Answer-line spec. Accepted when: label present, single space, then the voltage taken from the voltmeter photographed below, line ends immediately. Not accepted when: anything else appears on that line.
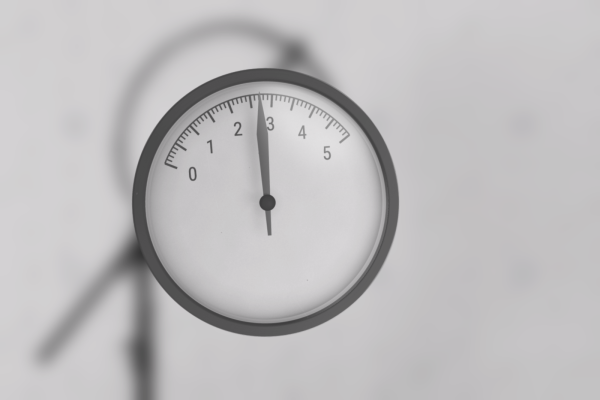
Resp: 2.7 V
